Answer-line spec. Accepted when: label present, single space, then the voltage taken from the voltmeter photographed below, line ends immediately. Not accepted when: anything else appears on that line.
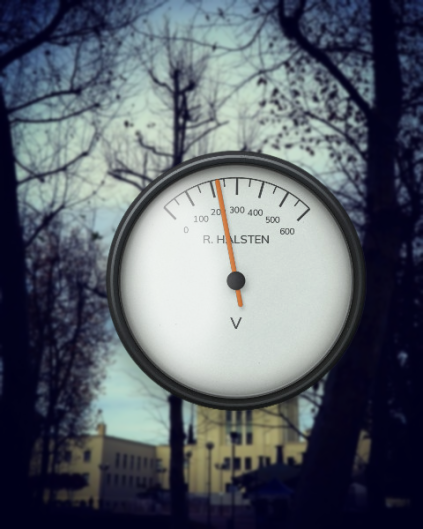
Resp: 225 V
